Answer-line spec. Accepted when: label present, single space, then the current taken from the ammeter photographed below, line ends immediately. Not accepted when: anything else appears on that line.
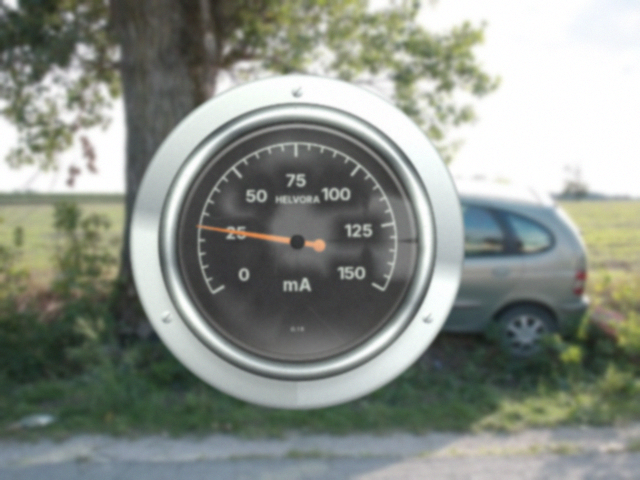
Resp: 25 mA
